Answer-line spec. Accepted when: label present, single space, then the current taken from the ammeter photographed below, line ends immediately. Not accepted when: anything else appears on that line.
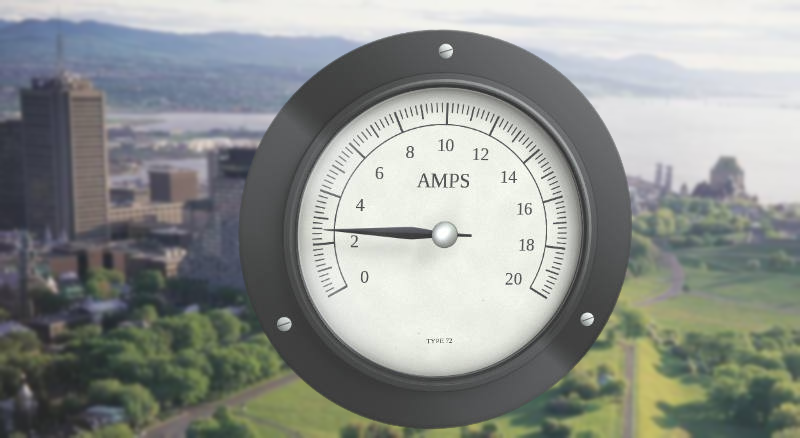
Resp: 2.6 A
